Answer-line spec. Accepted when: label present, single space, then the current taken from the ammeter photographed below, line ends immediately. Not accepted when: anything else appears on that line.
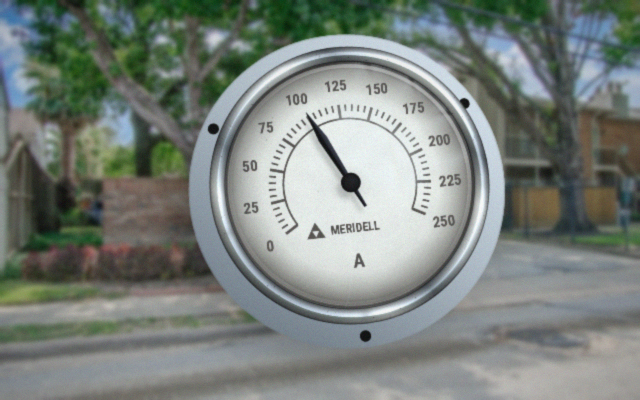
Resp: 100 A
